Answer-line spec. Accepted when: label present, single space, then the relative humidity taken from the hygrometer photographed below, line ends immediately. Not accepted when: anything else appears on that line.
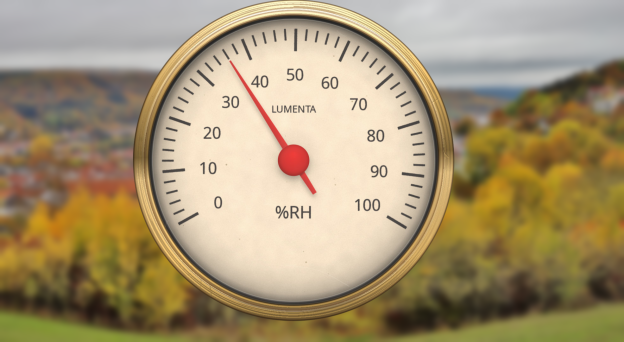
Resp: 36 %
